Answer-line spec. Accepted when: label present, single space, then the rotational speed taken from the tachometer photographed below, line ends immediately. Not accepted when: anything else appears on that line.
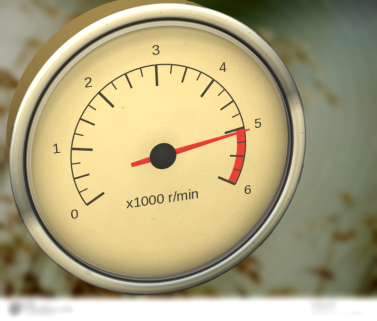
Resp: 5000 rpm
